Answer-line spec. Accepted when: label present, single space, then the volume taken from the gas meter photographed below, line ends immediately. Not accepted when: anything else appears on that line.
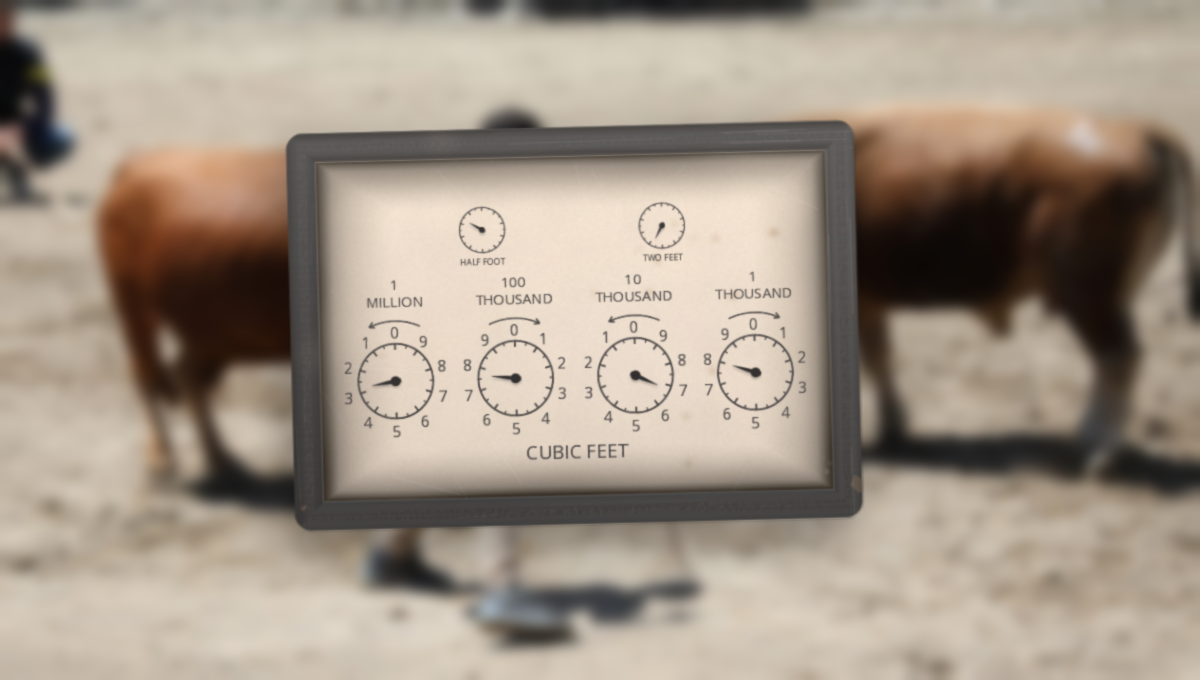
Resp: 276800 ft³
